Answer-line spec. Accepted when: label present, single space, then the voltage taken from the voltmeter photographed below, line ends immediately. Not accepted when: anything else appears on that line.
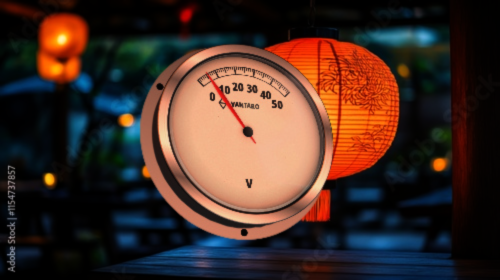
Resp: 5 V
